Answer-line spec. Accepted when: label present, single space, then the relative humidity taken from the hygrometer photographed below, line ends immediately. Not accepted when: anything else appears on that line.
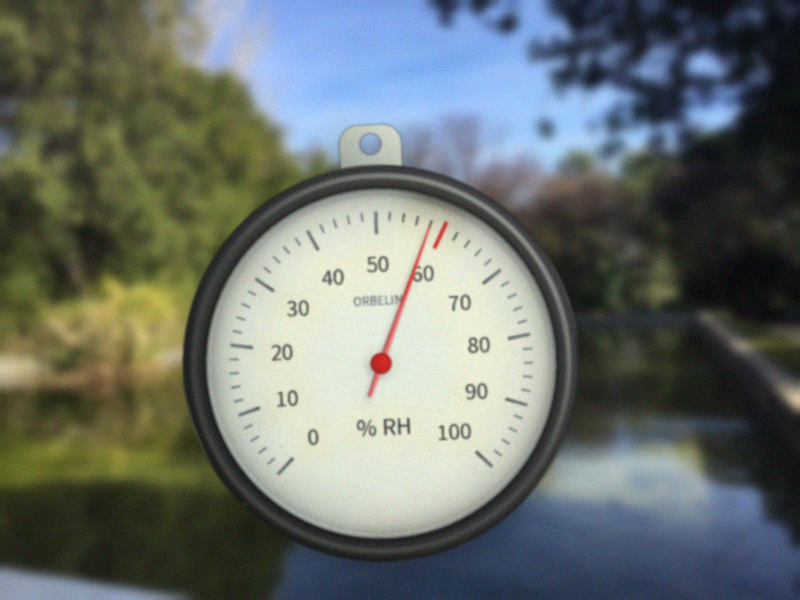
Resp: 58 %
